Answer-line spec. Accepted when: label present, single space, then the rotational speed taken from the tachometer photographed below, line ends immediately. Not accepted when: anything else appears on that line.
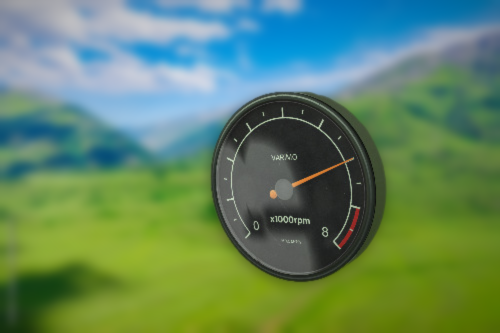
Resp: 6000 rpm
